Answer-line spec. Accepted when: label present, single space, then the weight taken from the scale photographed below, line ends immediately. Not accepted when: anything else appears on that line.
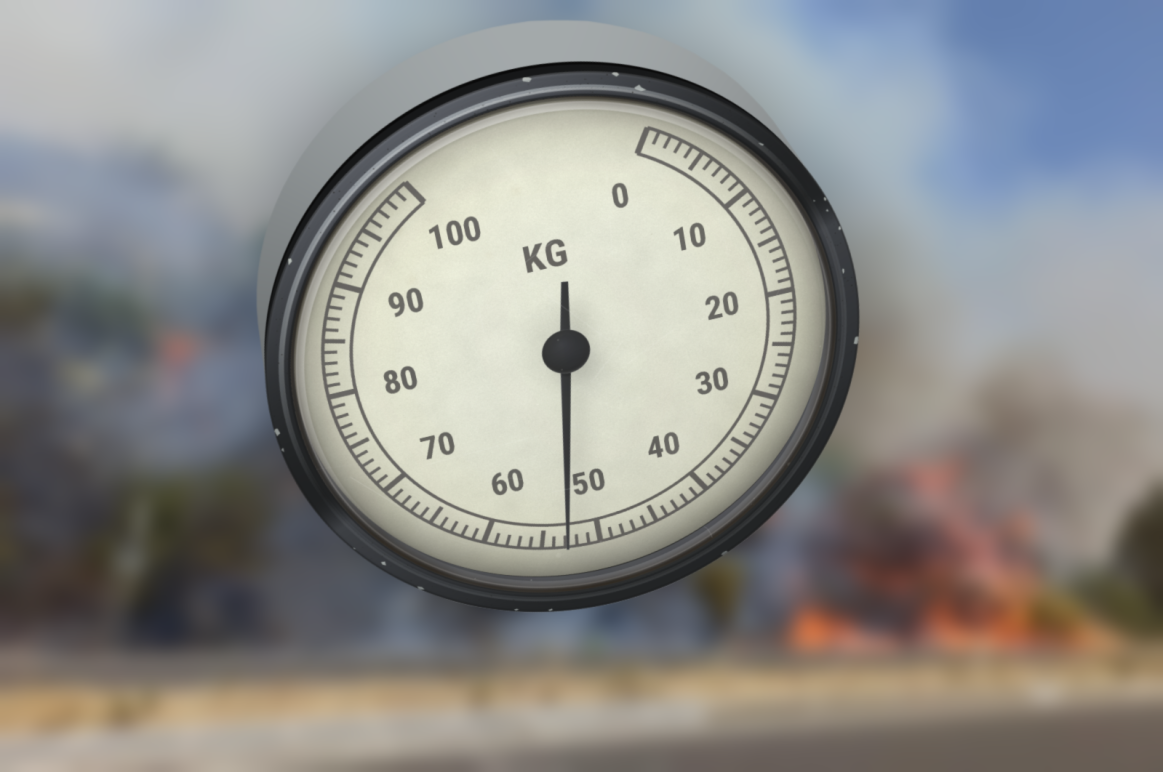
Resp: 53 kg
